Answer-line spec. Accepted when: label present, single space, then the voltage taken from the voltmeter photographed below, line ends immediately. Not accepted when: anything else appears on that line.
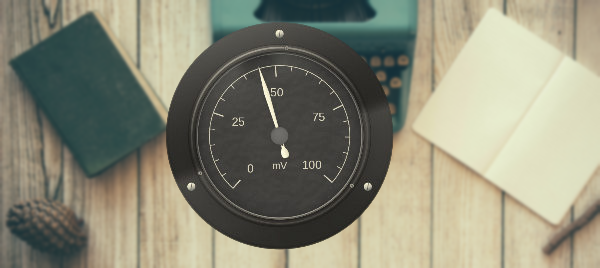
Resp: 45 mV
